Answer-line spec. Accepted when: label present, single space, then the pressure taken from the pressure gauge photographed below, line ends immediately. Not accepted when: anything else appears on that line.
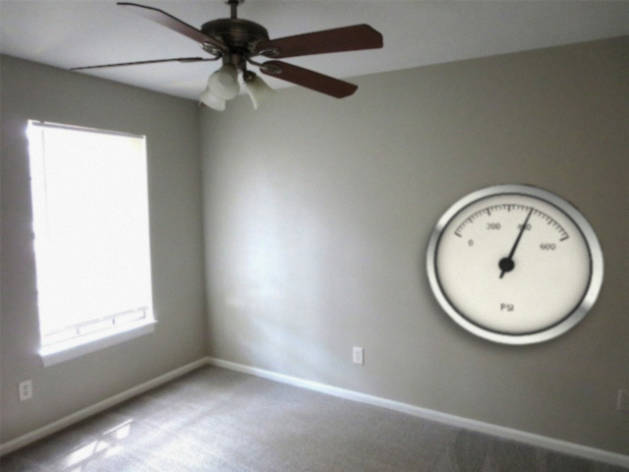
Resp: 400 psi
